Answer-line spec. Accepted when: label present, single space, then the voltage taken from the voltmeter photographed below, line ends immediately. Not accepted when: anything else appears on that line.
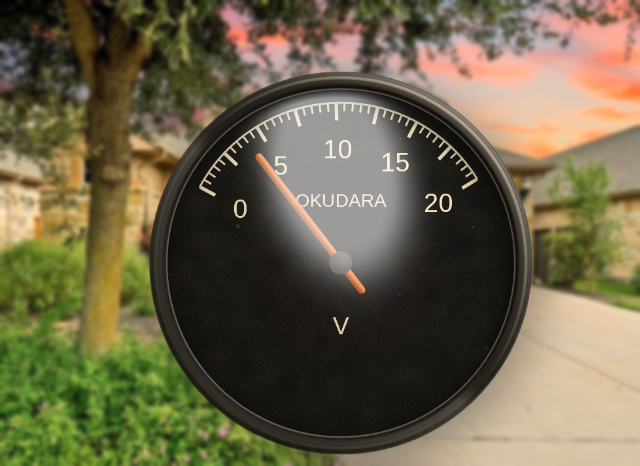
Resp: 4 V
